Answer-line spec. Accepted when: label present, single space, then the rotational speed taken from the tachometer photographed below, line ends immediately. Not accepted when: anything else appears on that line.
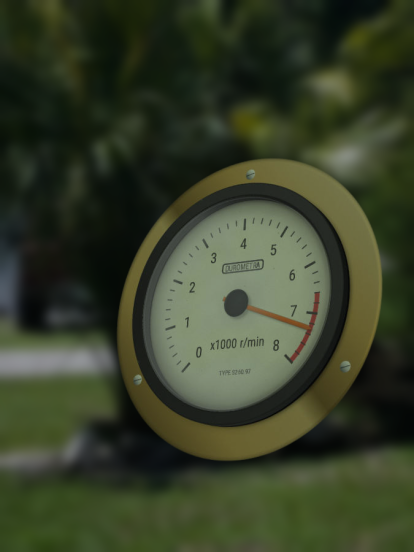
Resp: 7300 rpm
